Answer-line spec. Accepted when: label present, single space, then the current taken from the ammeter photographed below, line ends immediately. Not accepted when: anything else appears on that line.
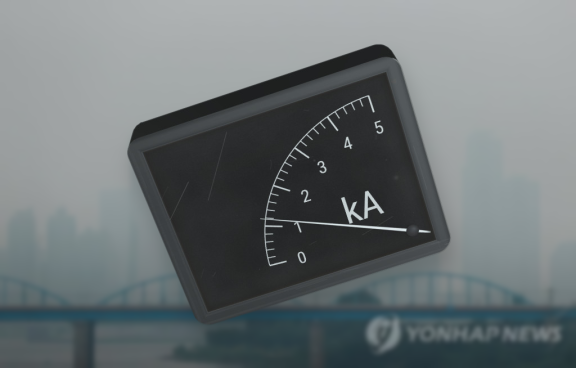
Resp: 1.2 kA
